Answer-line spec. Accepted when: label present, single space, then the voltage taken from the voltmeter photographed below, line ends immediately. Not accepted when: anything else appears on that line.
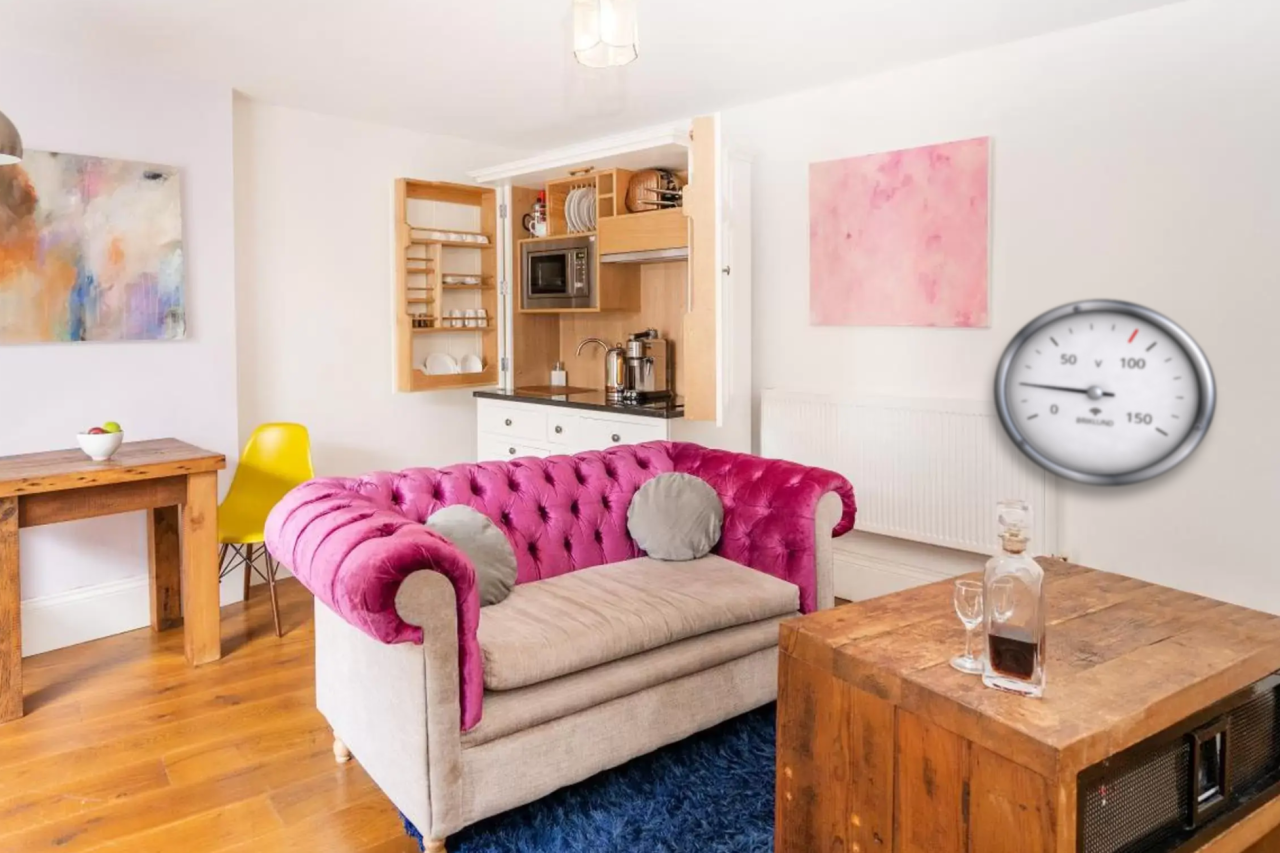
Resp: 20 V
